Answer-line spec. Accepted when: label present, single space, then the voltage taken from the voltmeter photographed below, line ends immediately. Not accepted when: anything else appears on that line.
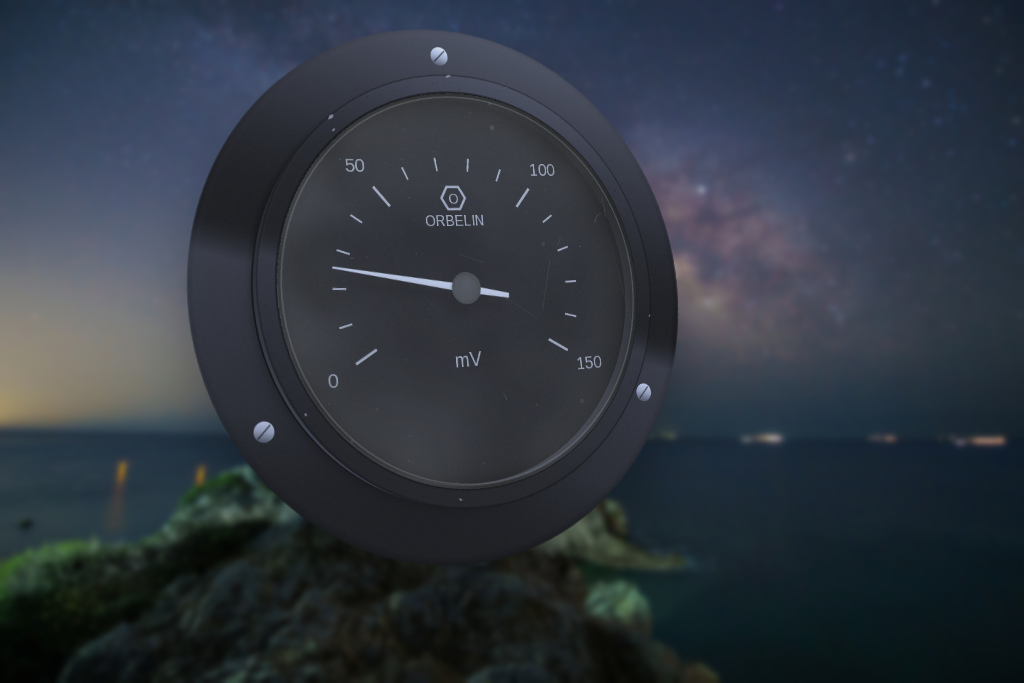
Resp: 25 mV
